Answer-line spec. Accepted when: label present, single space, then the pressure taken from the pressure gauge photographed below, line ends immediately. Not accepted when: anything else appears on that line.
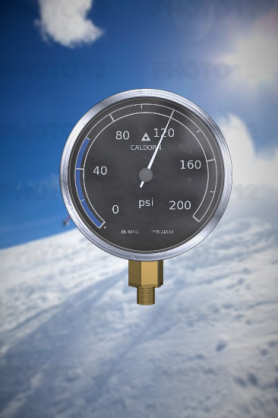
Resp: 120 psi
